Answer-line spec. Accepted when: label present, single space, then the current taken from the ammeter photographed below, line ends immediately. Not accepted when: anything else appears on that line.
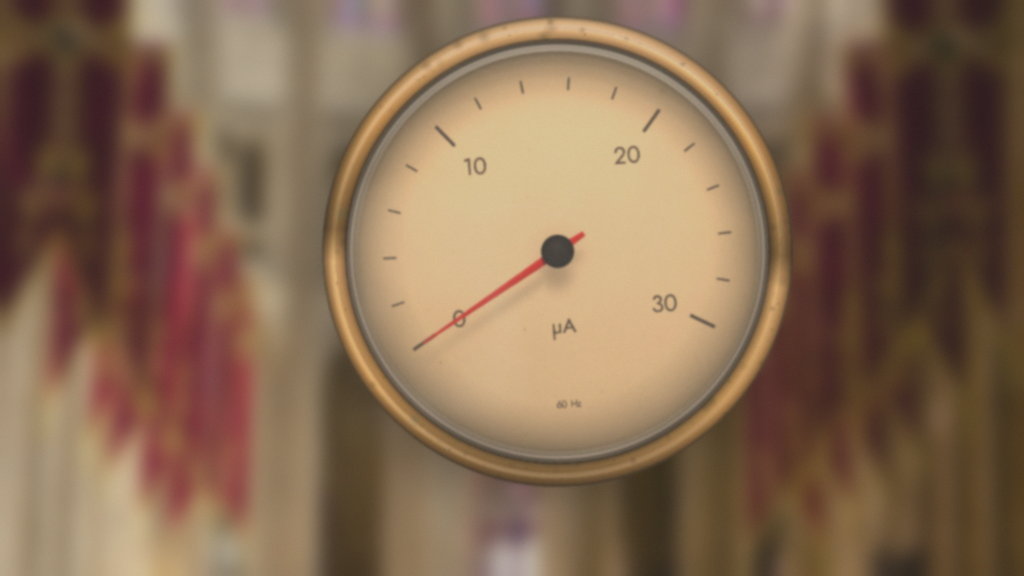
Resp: 0 µA
